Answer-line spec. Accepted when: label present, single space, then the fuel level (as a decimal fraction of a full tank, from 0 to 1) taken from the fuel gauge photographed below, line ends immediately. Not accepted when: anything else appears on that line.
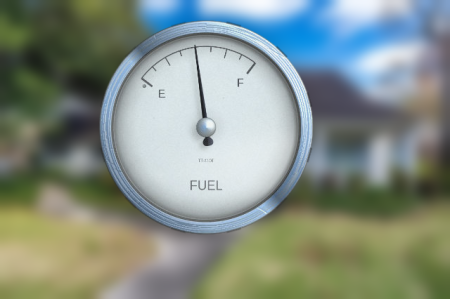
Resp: 0.5
